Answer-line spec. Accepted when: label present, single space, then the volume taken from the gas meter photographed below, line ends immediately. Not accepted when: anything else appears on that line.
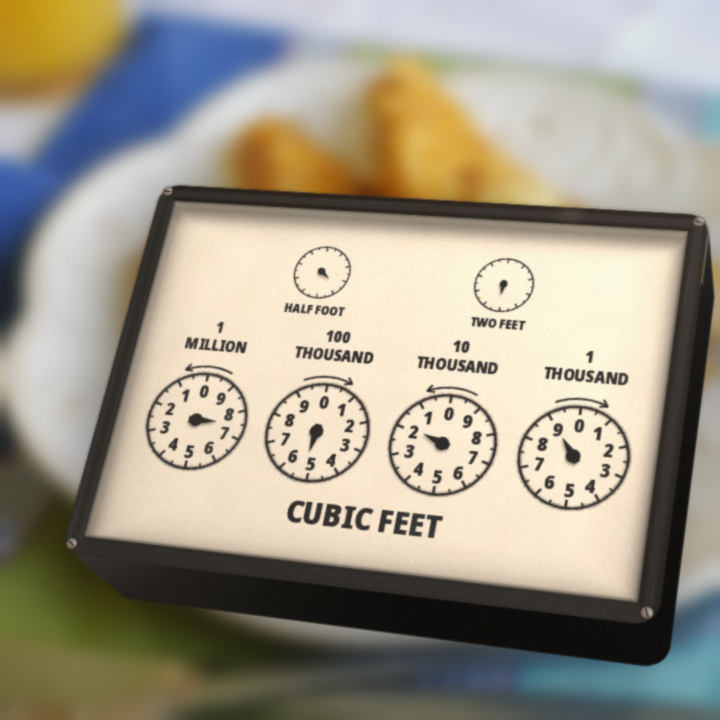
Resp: 751900 ft³
